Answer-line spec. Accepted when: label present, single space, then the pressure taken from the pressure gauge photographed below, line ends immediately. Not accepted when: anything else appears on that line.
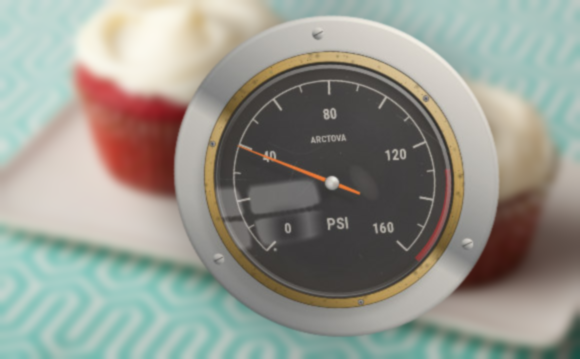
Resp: 40 psi
